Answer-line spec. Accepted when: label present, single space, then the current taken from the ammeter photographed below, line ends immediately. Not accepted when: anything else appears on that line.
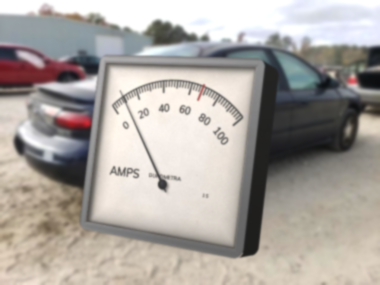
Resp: 10 A
